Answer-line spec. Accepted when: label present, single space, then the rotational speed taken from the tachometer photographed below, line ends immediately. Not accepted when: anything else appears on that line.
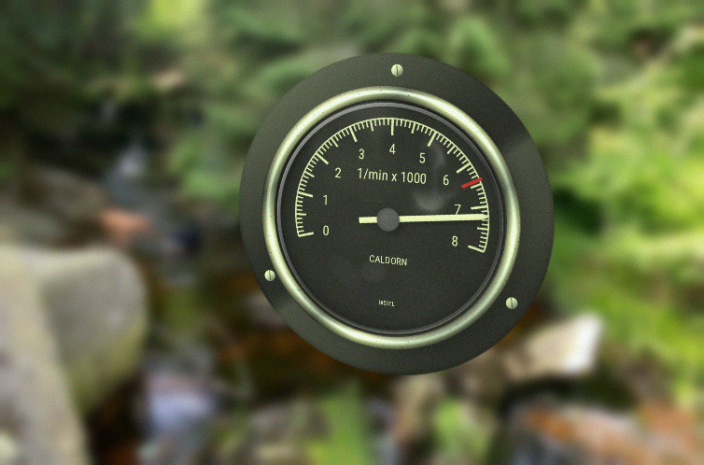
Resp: 7200 rpm
